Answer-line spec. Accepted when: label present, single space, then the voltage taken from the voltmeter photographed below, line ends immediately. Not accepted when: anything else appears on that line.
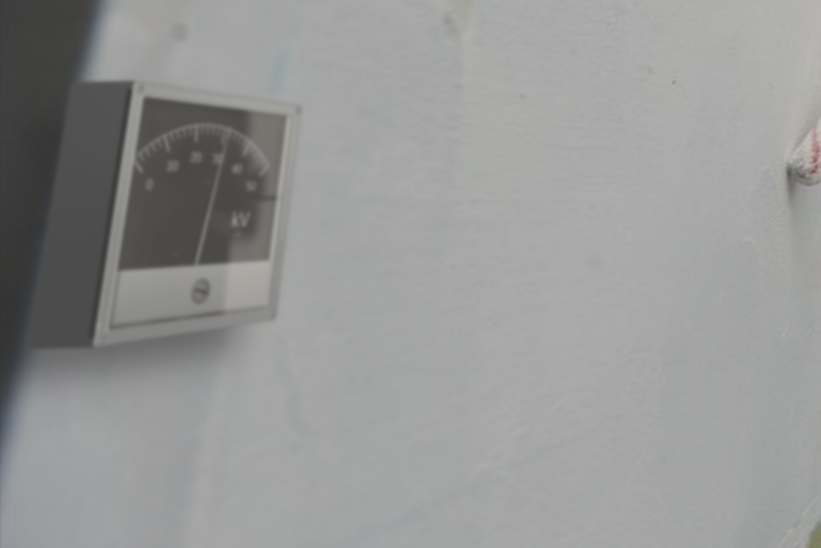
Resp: 30 kV
